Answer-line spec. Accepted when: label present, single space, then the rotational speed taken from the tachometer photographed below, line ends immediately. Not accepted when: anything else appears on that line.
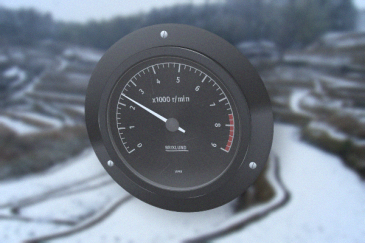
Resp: 2400 rpm
